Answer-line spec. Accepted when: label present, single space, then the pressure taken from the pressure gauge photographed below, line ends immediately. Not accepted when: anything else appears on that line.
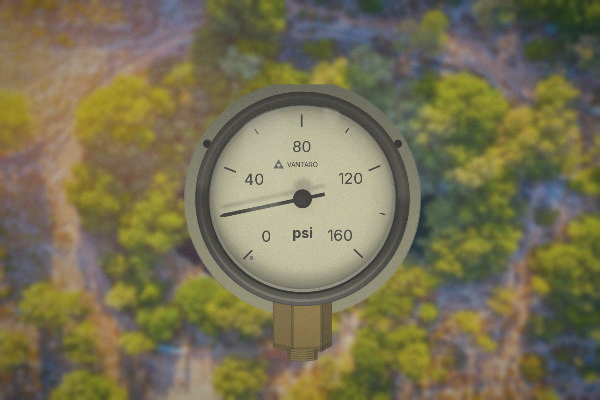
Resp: 20 psi
